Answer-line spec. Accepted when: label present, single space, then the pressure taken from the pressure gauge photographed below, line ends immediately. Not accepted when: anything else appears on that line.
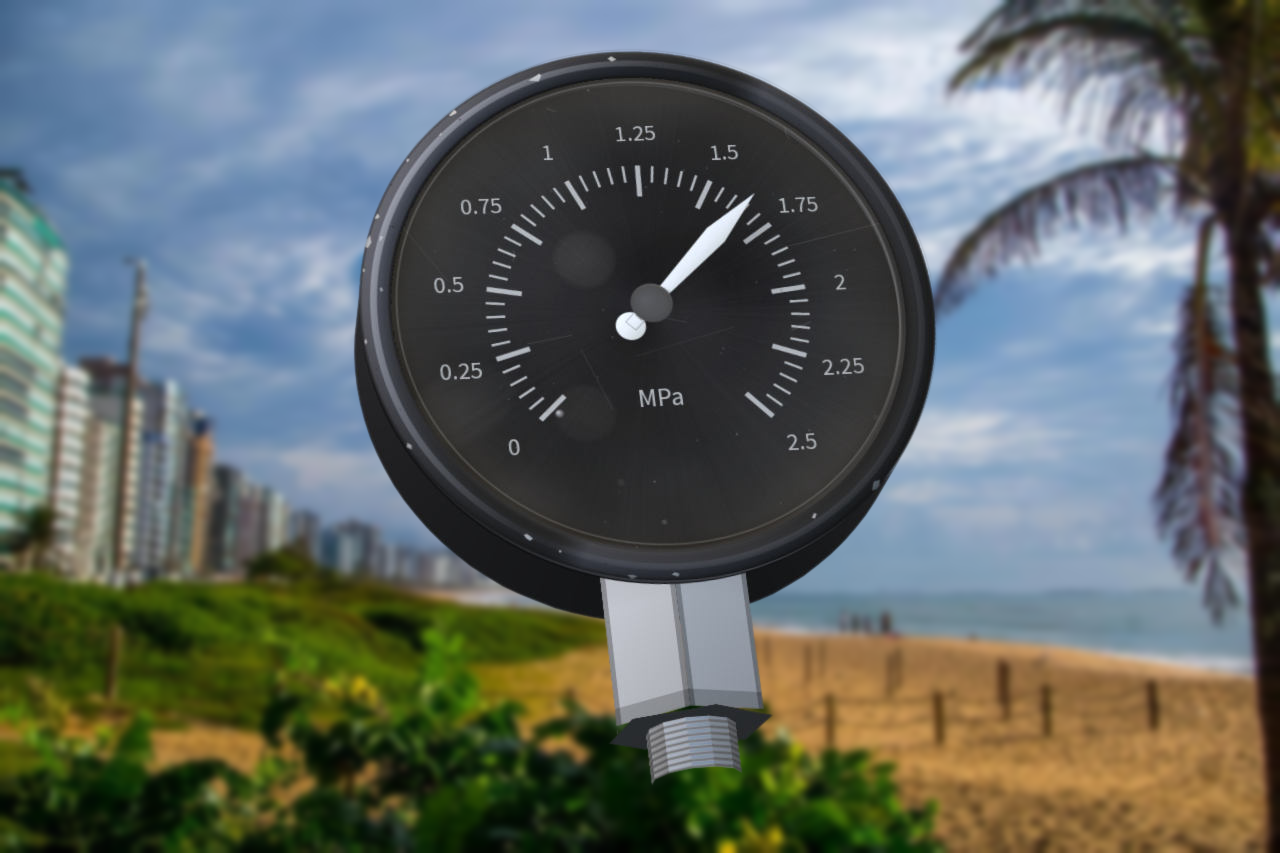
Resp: 1.65 MPa
